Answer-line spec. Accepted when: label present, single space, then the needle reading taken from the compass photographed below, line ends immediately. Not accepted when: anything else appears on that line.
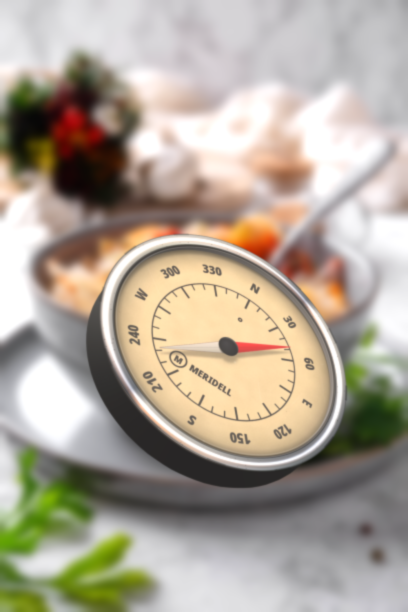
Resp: 50 °
